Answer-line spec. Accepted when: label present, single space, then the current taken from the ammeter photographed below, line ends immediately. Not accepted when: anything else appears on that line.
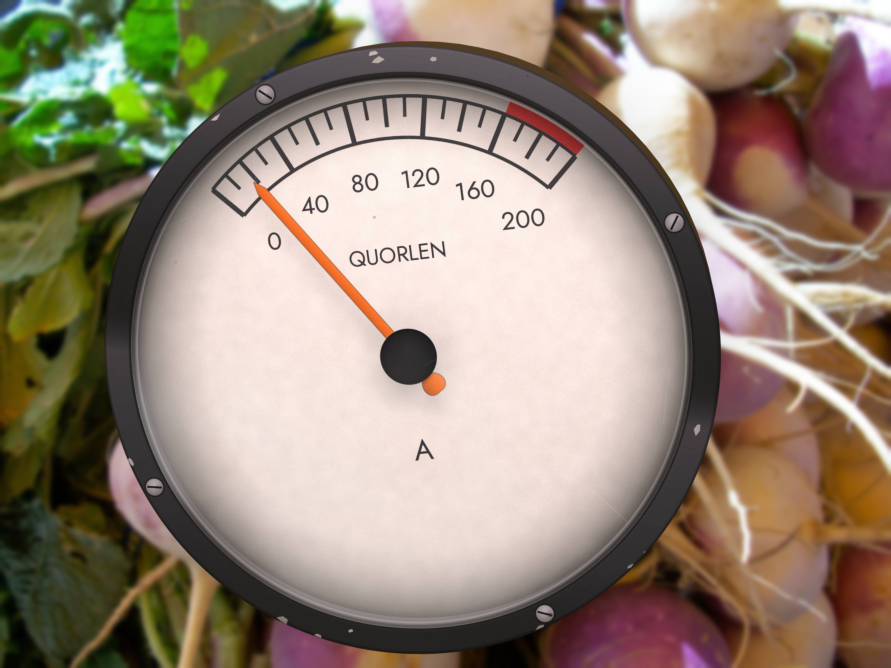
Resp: 20 A
